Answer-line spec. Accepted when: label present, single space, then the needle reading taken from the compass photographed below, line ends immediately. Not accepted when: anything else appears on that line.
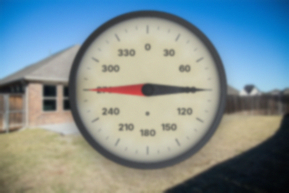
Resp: 270 °
